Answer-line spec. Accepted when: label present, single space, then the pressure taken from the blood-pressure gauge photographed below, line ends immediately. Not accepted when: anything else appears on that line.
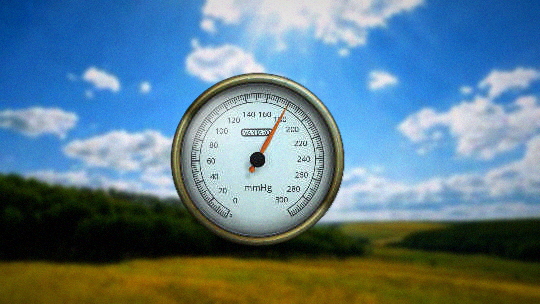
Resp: 180 mmHg
